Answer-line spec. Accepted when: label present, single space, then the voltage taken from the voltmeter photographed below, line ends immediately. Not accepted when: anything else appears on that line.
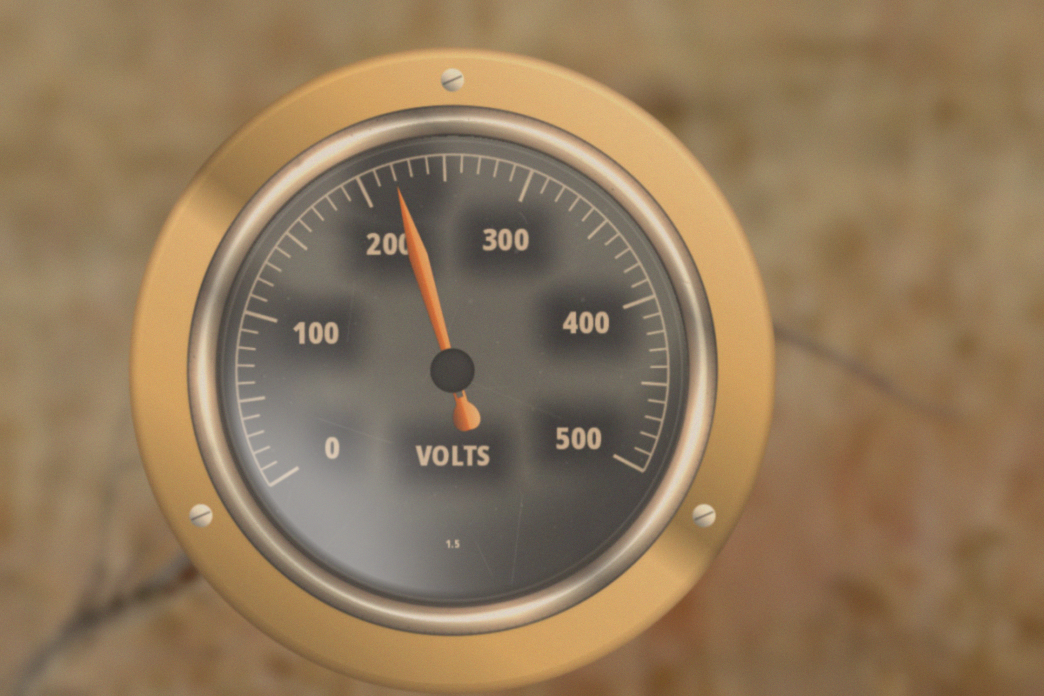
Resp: 220 V
